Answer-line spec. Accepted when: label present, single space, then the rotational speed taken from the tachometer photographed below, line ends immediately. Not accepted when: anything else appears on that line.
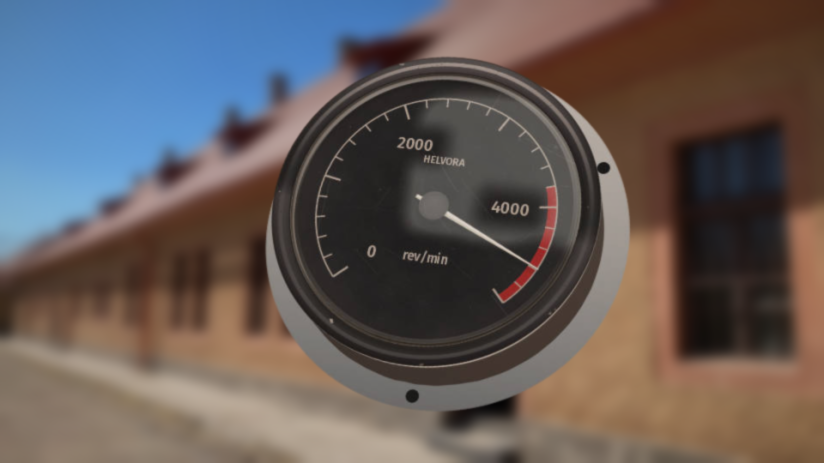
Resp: 4600 rpm
